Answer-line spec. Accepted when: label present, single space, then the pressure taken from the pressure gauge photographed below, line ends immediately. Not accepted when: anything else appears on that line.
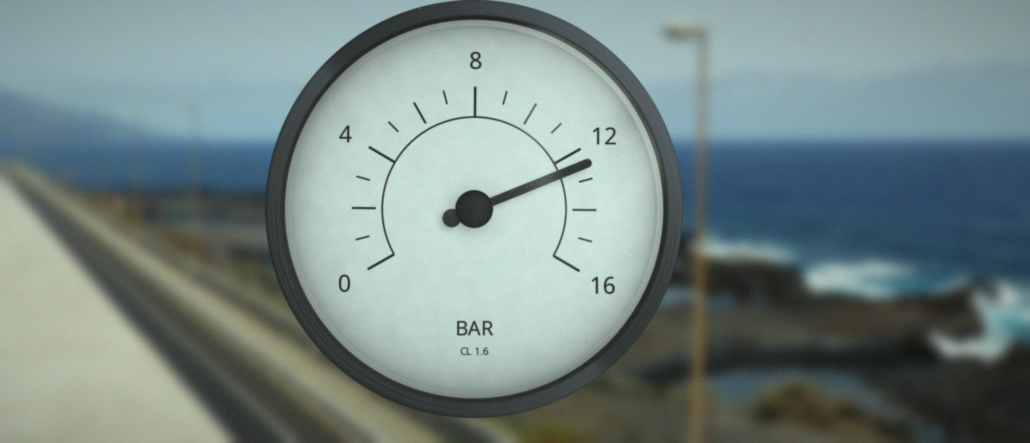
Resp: 12.5 bar
